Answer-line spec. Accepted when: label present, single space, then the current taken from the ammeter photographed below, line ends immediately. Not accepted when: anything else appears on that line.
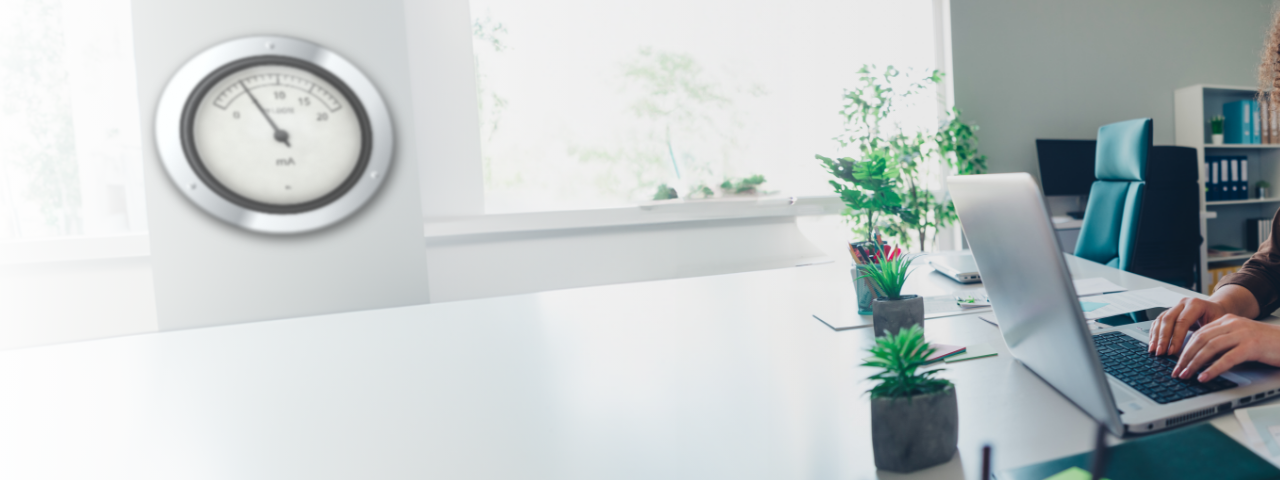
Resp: 5 mA
